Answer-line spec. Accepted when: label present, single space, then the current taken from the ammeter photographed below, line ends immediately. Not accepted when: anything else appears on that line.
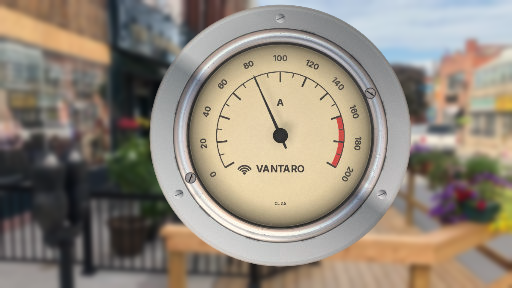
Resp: 80 A
